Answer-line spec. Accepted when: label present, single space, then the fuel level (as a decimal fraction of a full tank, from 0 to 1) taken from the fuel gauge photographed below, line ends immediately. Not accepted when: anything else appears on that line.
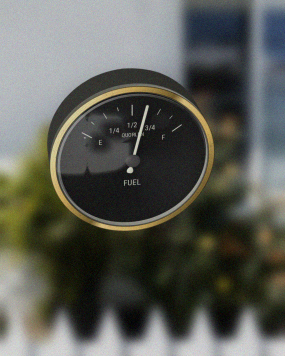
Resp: 0.625
